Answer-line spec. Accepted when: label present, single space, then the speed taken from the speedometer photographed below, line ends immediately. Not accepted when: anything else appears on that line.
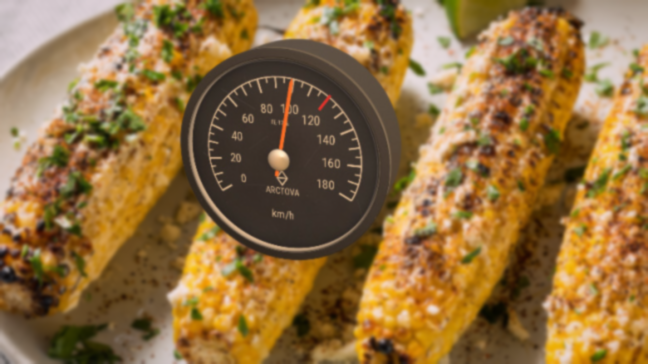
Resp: 100 km/h
